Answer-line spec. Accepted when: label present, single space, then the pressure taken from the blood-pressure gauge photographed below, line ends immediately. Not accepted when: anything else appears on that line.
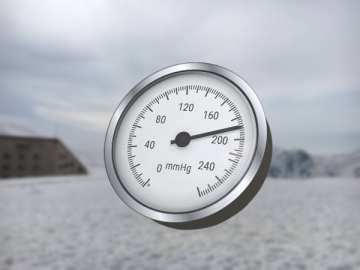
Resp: 190 mmHg
